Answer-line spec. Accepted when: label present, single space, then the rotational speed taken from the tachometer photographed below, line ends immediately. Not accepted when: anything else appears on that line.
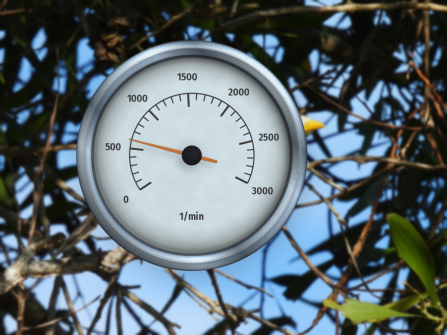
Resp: 600 rpm
